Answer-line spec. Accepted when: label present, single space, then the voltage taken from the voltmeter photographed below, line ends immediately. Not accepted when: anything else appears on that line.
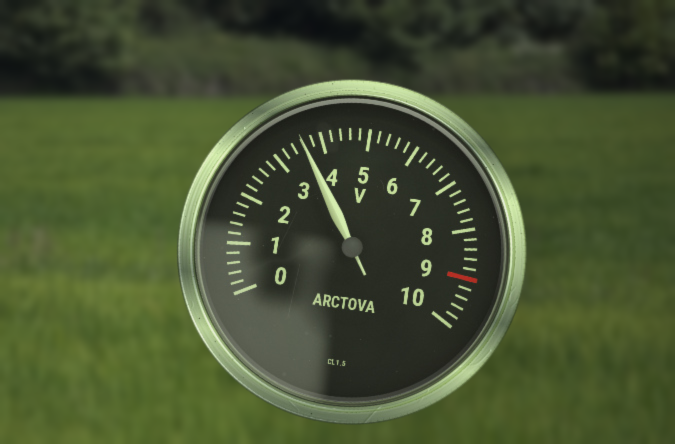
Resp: 3.6 V
